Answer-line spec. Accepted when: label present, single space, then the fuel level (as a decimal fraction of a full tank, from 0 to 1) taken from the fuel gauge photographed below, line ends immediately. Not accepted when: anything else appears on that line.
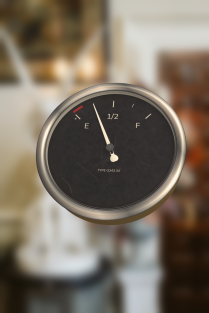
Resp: 0.25
